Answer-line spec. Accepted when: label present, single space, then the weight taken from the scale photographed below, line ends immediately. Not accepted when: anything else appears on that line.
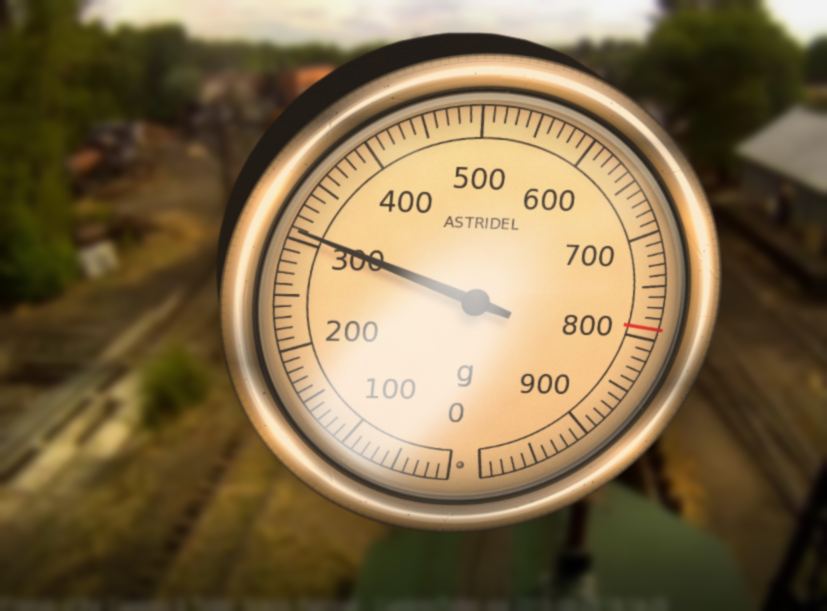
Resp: 310 g
